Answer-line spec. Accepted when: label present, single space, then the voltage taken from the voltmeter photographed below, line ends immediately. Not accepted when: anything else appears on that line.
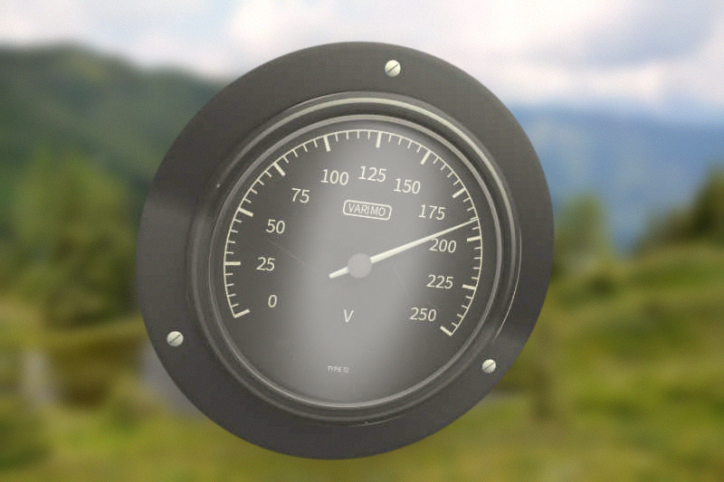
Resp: 190 V
